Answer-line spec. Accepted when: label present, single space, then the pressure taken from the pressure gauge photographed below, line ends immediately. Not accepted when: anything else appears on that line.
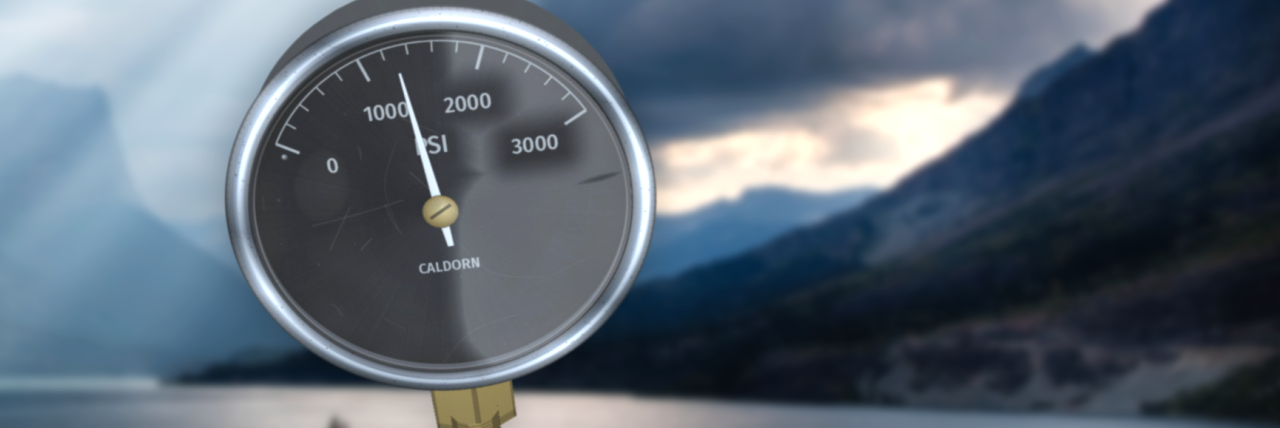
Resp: 1300 psi
